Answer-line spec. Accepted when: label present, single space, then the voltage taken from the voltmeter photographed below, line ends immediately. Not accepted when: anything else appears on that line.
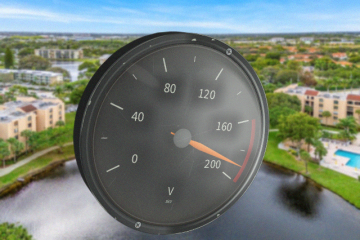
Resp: 190 V
